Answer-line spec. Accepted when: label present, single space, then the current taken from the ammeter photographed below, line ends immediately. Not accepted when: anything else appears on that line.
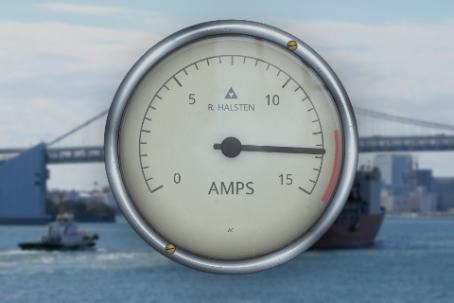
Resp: 13.25 A
